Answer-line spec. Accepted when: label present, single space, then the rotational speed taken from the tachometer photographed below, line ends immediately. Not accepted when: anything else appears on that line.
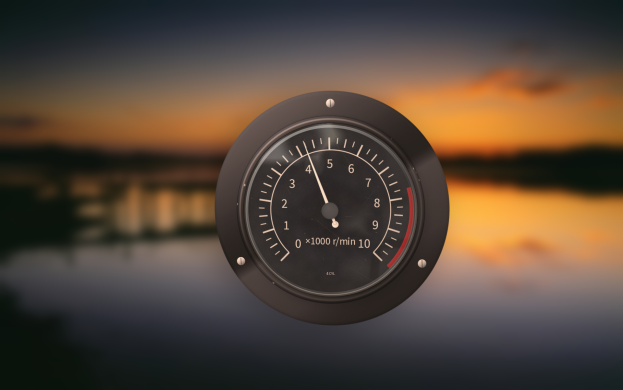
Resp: 4250 rpm
